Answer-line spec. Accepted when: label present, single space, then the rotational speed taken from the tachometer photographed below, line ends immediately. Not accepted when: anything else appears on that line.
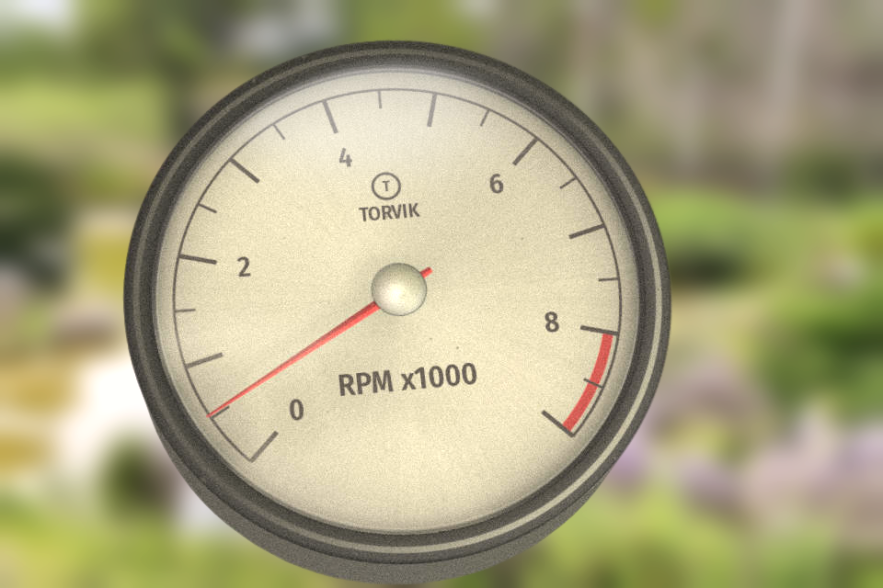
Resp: 500 rpm
